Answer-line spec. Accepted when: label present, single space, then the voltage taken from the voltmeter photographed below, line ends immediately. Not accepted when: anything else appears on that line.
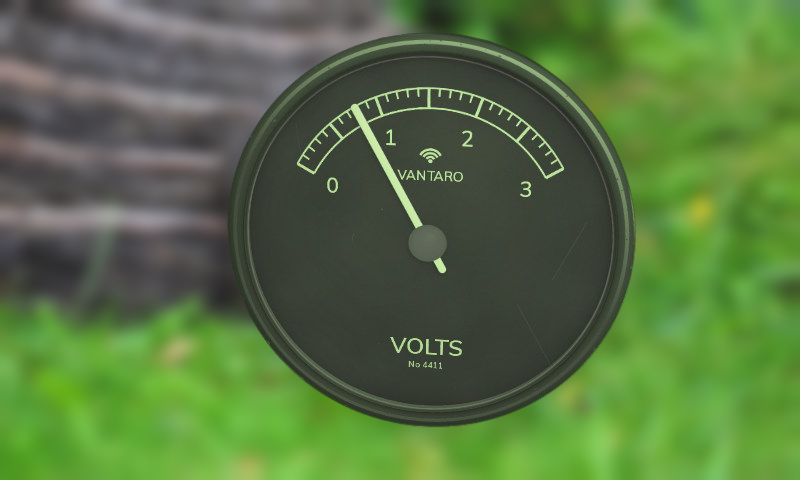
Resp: 0.8 V
